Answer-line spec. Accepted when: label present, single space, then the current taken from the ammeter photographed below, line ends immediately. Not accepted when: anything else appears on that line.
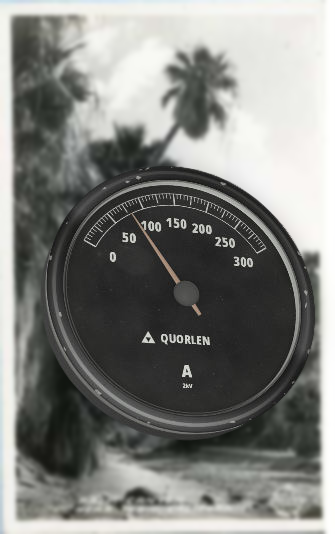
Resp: 75 A
